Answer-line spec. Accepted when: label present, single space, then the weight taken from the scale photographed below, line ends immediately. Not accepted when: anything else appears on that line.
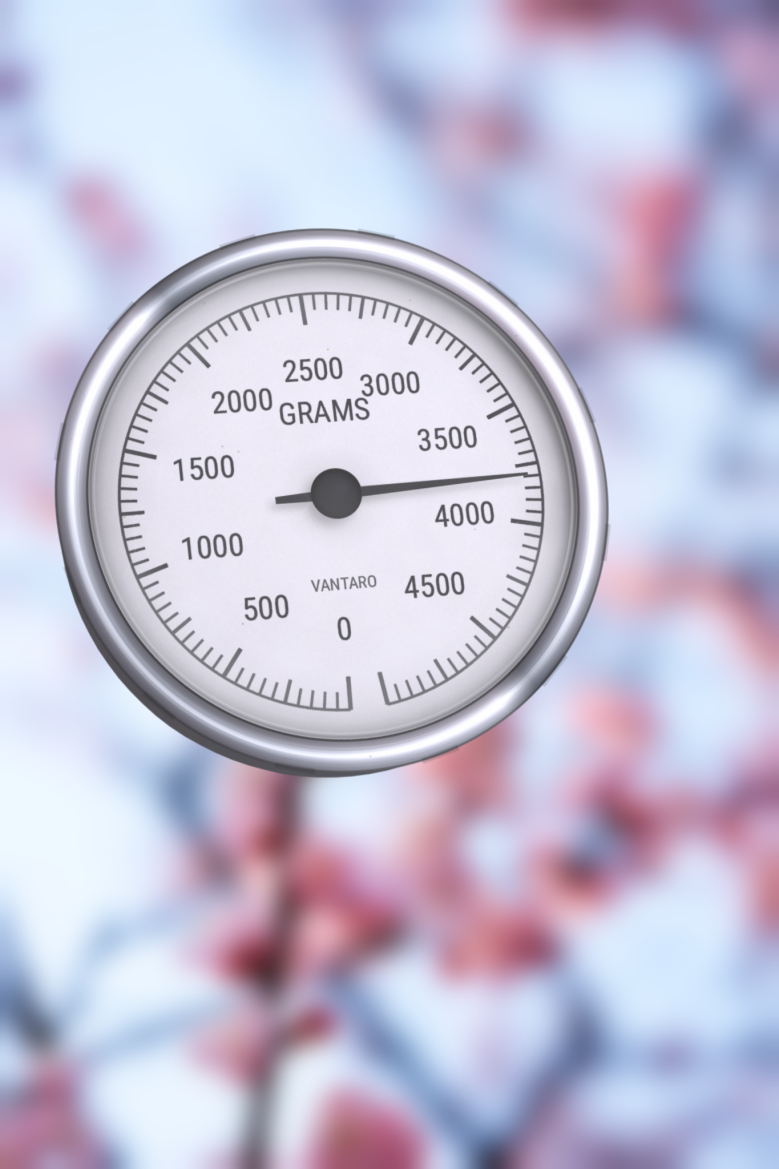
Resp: 3800 g
